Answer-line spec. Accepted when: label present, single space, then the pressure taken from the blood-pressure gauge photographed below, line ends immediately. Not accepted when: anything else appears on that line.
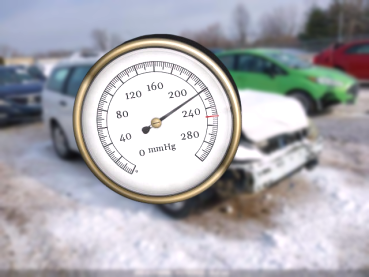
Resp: 220 mmHg
